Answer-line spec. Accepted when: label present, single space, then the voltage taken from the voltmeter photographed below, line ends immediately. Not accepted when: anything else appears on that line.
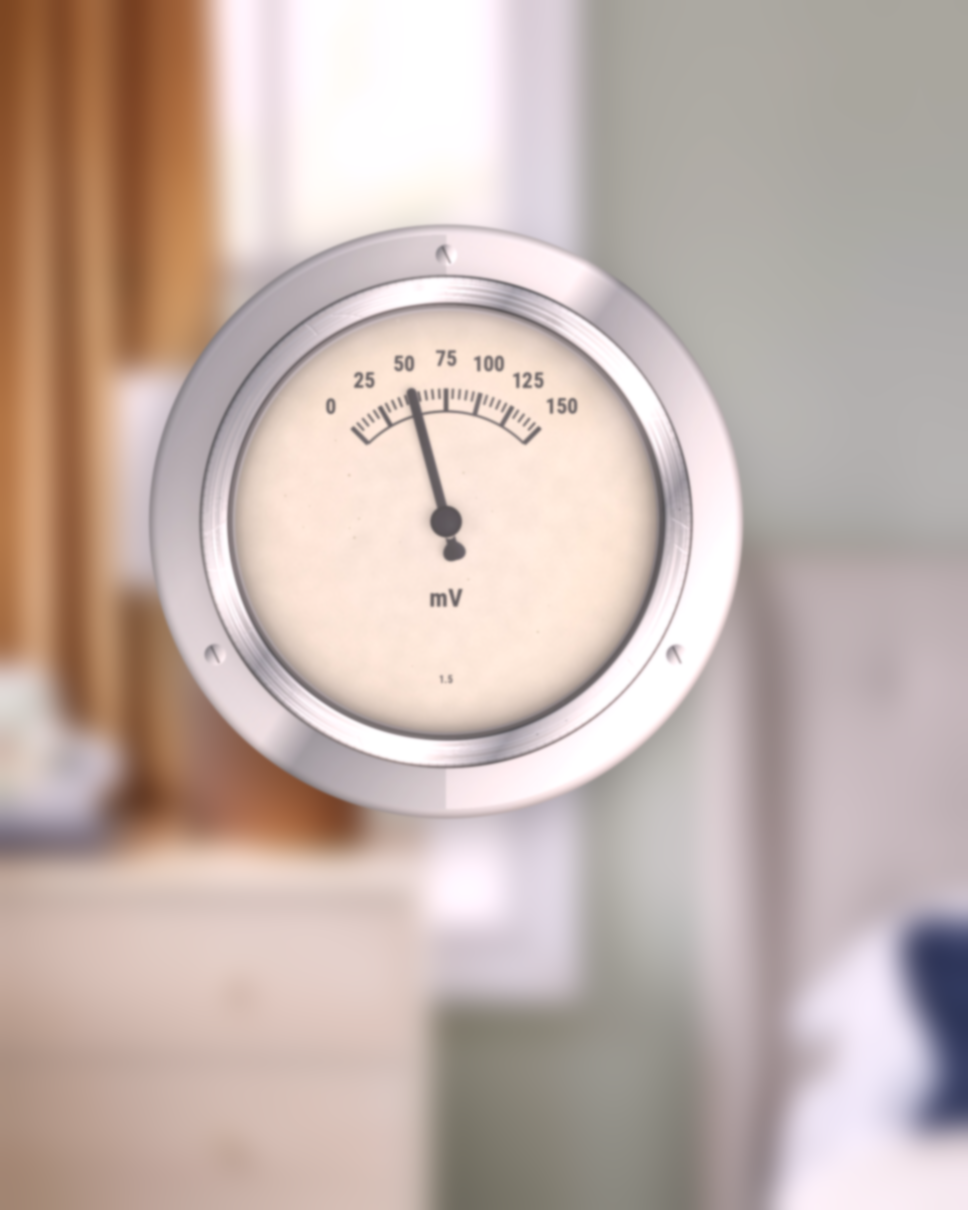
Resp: 50 mV
